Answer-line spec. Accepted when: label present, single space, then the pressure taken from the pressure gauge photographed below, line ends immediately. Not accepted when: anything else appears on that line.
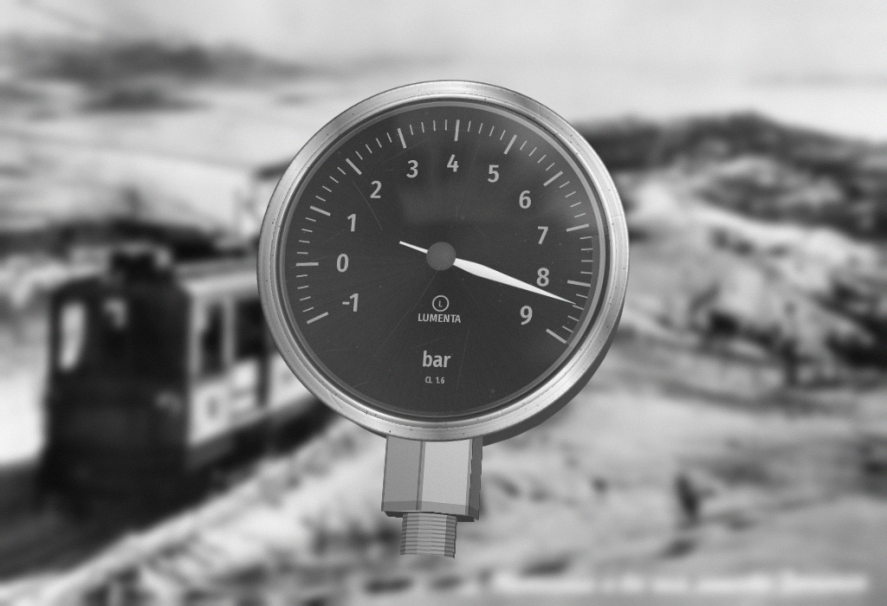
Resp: 8.4 bar
